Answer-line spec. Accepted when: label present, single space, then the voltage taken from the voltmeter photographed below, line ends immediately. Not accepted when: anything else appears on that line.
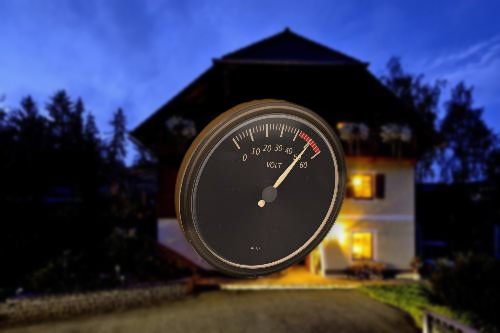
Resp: 50 V
